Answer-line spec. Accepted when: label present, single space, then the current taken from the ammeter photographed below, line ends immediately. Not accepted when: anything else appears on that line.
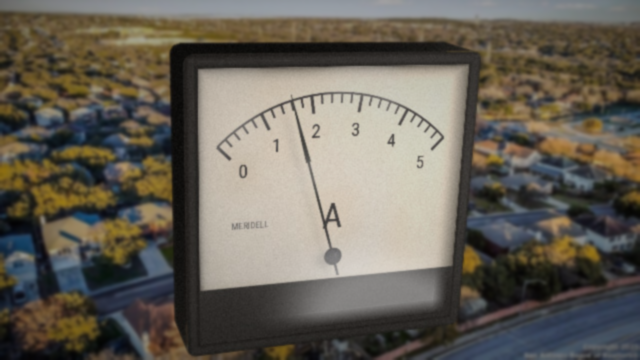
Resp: 1.6 A
